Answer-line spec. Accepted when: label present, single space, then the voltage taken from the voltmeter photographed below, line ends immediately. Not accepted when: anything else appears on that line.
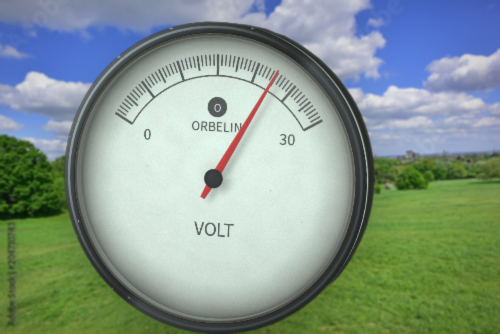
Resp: 22.5 V
